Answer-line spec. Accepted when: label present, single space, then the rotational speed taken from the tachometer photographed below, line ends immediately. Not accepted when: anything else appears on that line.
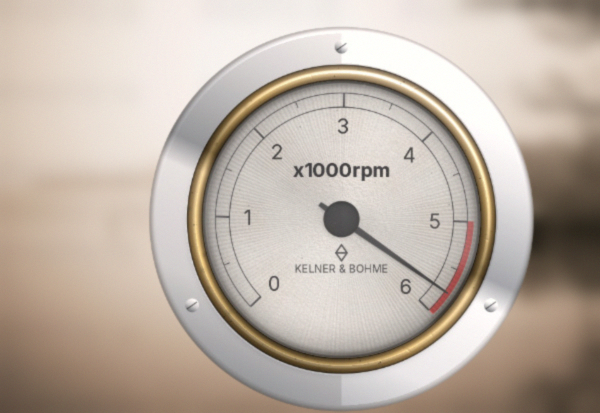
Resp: 5750 rpm
